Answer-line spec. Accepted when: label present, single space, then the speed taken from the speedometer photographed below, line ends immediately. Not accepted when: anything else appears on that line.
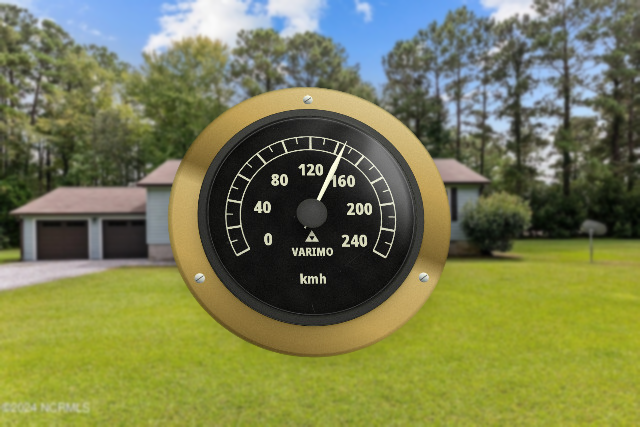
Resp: 145 km/h
